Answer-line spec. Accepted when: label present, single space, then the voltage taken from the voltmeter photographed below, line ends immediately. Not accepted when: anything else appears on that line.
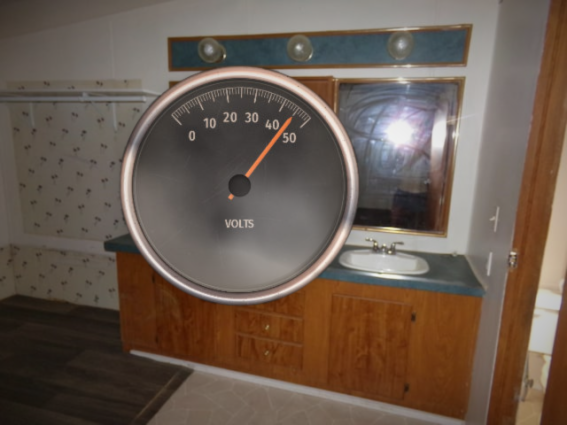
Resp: 45 V
